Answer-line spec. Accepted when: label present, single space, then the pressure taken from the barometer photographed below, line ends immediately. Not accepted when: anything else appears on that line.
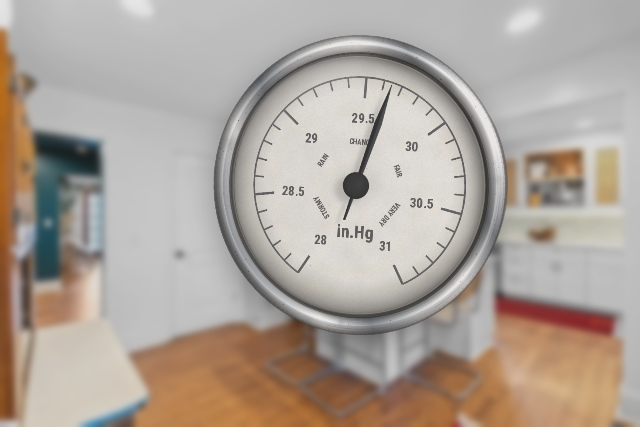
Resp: 29.65 inHg
